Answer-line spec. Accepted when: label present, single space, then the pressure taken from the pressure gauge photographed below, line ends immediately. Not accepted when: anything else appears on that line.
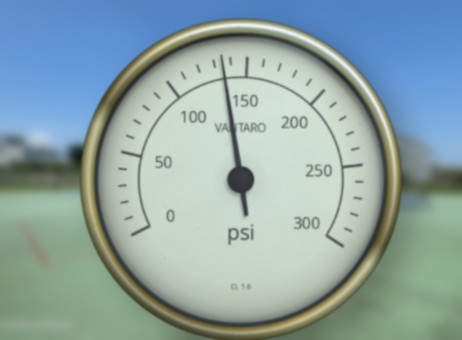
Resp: 135 psi
